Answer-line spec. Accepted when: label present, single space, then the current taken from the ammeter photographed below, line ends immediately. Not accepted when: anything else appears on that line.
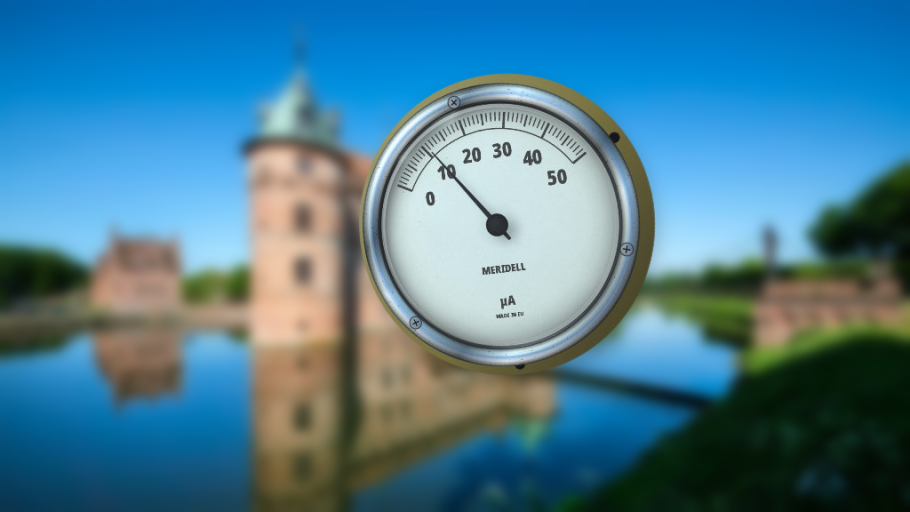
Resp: 11 µA
